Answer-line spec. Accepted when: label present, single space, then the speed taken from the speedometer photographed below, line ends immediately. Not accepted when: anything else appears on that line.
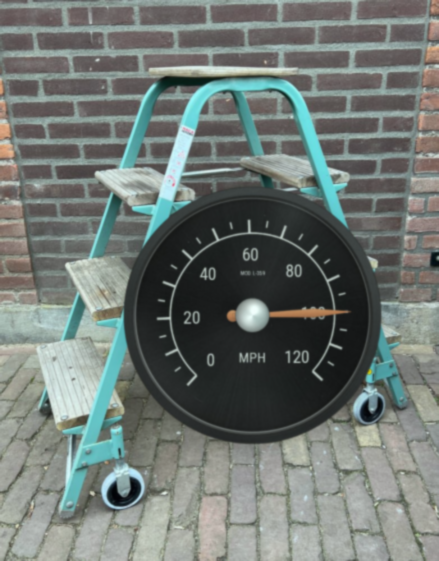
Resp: 100 mph
